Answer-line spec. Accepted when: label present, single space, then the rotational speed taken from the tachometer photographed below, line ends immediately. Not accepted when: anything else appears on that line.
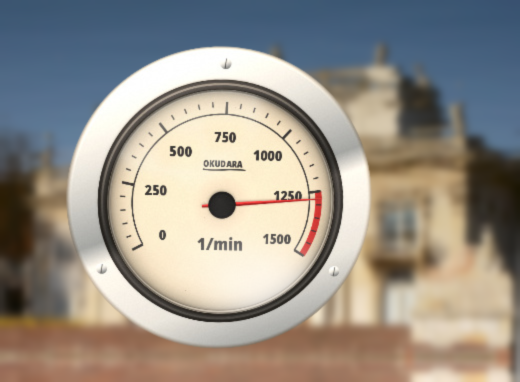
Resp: 1275 rpm
